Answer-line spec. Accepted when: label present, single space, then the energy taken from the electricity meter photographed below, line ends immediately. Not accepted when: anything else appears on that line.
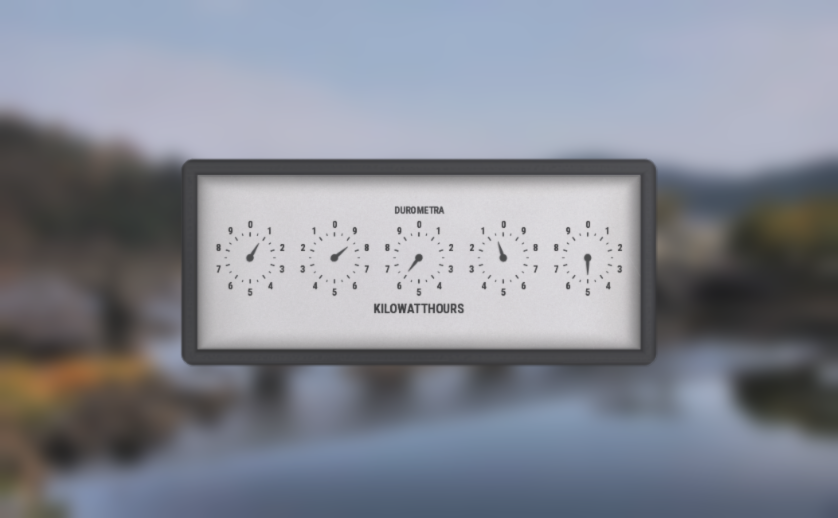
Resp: 8605 kWh
